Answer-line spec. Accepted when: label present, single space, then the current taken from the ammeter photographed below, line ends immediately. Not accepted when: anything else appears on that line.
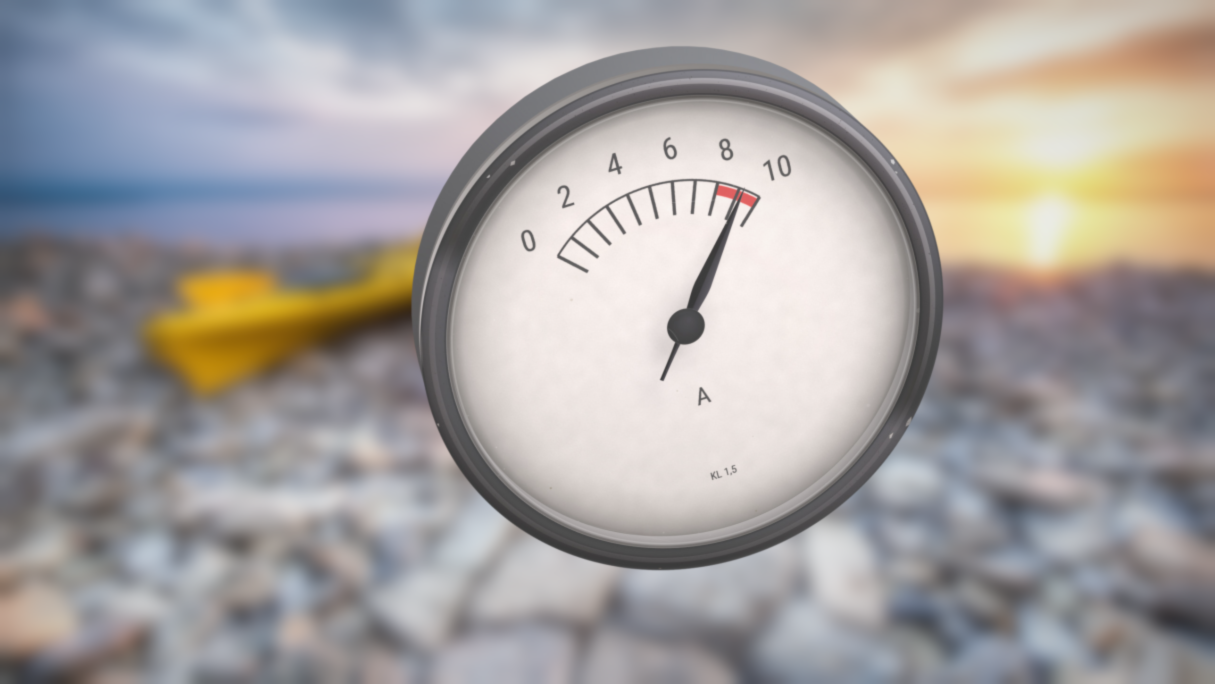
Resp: 9 A
